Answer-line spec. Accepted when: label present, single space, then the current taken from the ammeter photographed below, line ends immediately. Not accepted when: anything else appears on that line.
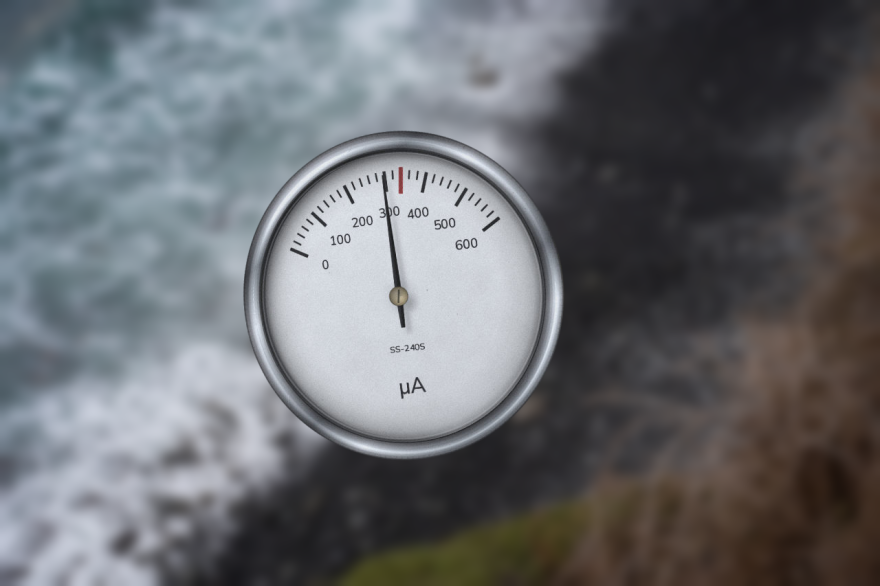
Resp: 300 µA
